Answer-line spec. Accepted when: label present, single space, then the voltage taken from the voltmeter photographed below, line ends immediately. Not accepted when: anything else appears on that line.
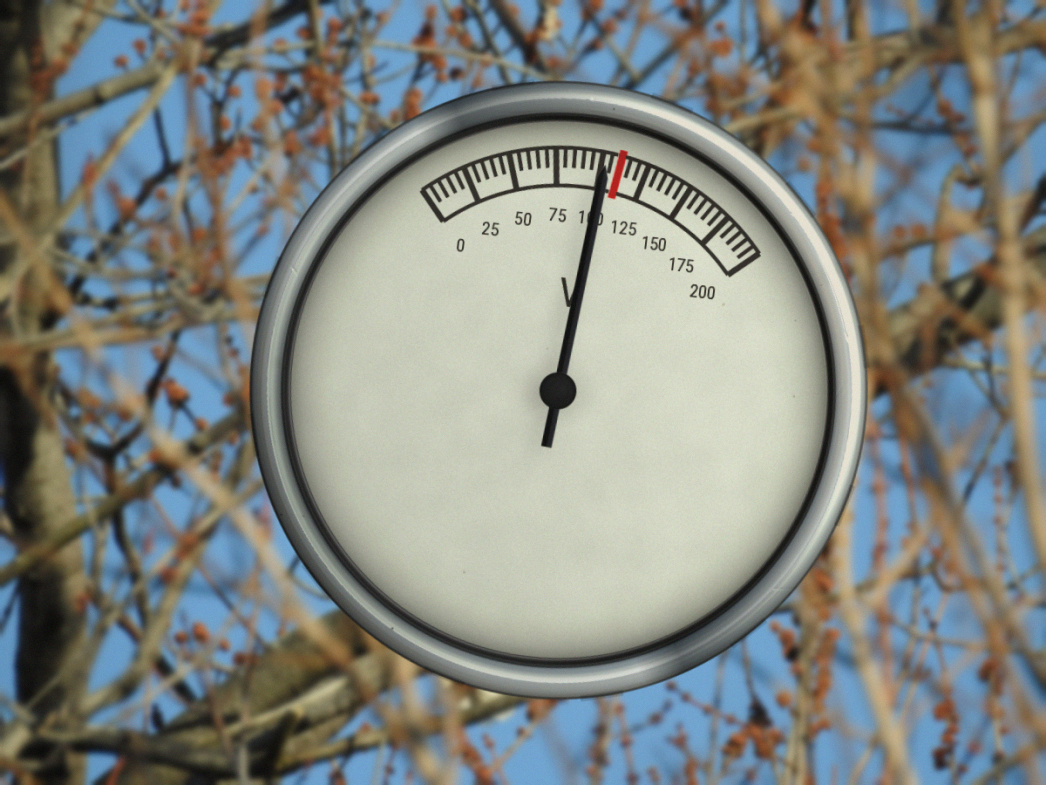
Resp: 102.5 V
